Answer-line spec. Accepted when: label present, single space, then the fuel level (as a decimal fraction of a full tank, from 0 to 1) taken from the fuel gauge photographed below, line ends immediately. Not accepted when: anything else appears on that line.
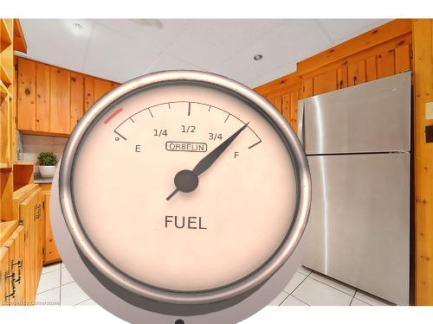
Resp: 0.875
